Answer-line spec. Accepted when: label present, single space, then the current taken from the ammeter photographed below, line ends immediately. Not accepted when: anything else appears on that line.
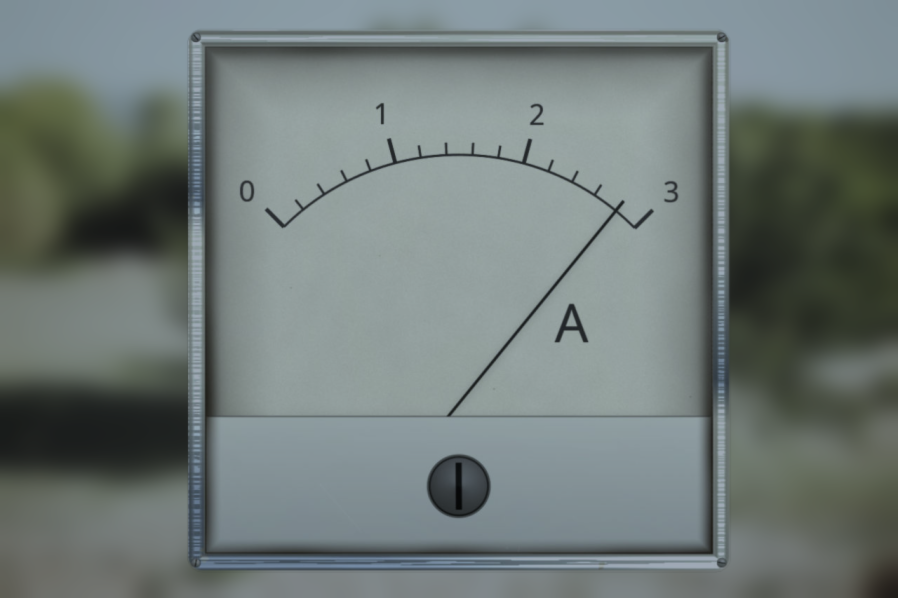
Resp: 2.8 A
